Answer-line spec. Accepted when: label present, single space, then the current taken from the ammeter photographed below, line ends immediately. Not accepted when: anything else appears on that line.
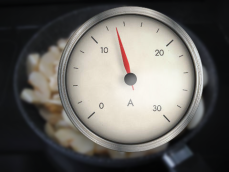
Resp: 13 A
